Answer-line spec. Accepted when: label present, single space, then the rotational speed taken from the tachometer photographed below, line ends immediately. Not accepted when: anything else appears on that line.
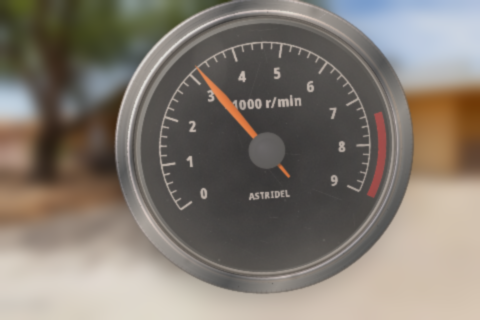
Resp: 3200 rpm
